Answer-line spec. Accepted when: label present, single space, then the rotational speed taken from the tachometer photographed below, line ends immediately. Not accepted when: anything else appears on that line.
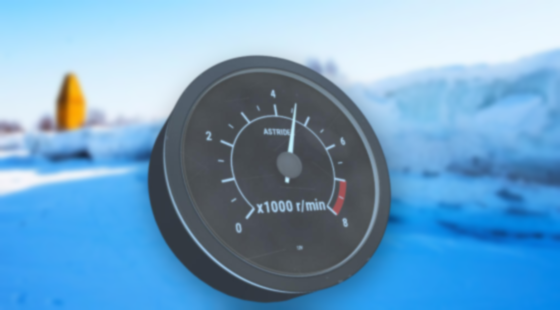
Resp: 4500 rpm
